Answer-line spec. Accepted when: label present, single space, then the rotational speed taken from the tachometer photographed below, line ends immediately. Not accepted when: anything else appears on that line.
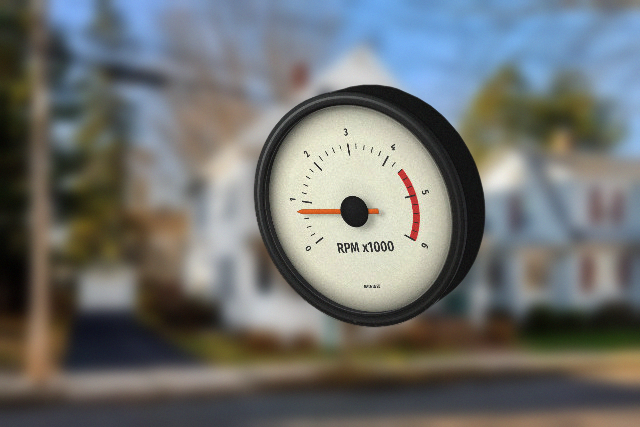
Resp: 800 rpm
